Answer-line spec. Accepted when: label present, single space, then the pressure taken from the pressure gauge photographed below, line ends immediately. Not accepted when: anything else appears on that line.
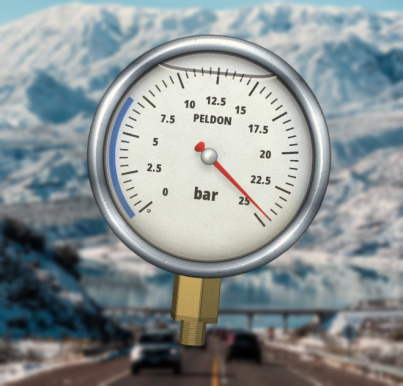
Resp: 24.5 bar
